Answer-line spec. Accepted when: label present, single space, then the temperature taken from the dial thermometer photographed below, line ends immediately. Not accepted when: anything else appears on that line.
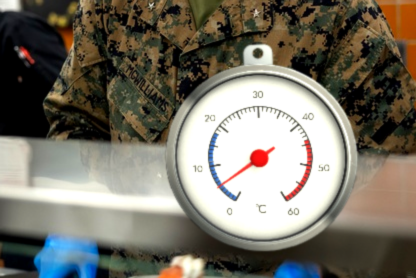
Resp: 5 °C
